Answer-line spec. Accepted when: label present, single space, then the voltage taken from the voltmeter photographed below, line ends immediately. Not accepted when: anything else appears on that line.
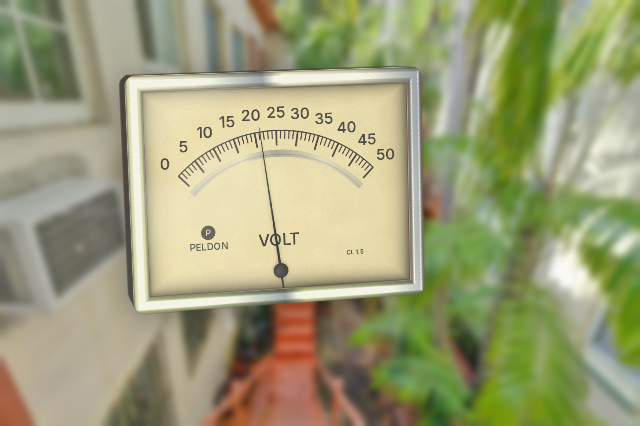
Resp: 21 V
